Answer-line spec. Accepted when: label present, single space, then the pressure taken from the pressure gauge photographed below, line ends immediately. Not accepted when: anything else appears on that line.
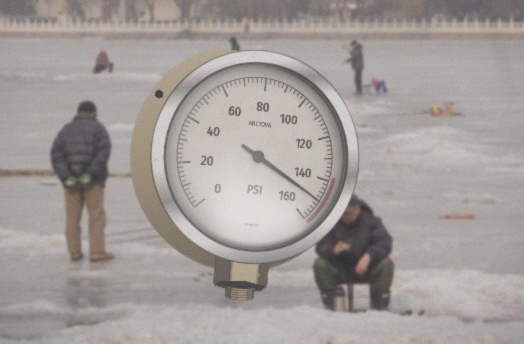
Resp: 150 psi
